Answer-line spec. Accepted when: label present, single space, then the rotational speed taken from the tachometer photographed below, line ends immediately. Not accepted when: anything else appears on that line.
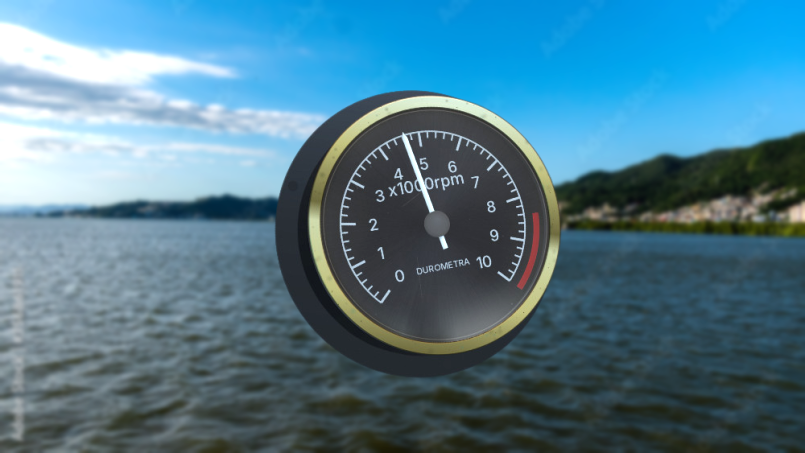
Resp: 4600 rpm
